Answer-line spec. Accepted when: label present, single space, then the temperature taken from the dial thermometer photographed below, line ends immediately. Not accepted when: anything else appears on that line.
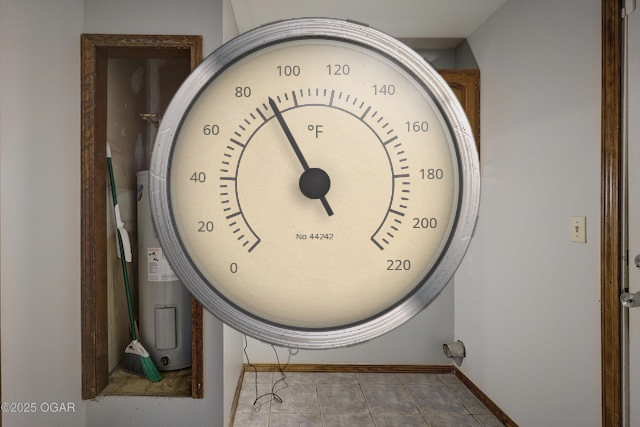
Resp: 88 °F
